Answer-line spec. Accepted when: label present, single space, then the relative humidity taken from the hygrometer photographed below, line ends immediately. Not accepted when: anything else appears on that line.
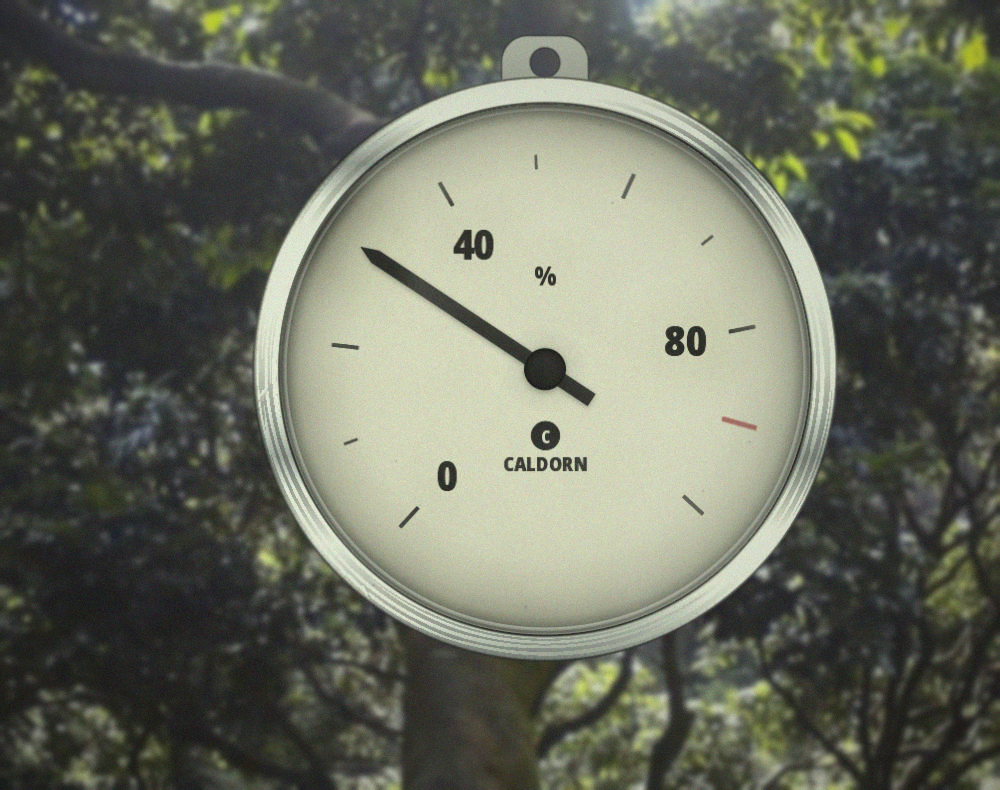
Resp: 30 %
